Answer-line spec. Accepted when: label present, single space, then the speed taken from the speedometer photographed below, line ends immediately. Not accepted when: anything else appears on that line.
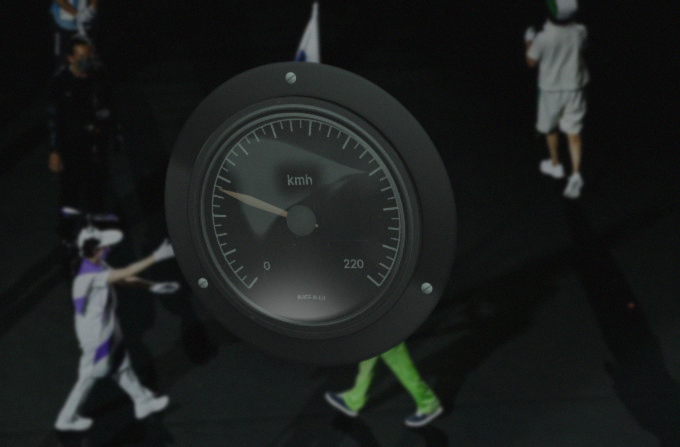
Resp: 55 km/h
